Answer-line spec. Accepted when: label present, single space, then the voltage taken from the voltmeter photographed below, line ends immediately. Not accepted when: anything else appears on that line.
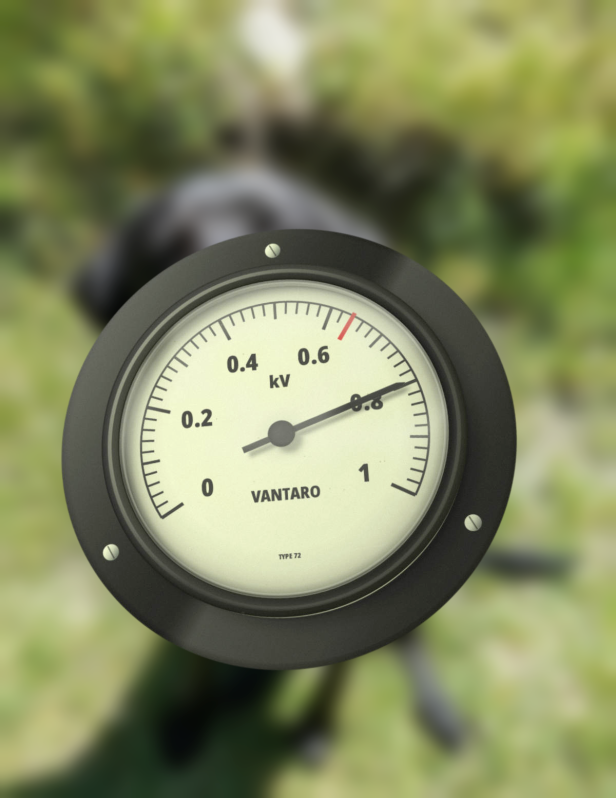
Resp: 0.8 kV
